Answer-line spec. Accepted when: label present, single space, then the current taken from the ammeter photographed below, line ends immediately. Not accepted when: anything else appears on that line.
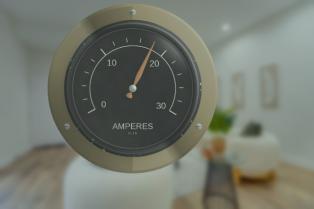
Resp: 18 A
